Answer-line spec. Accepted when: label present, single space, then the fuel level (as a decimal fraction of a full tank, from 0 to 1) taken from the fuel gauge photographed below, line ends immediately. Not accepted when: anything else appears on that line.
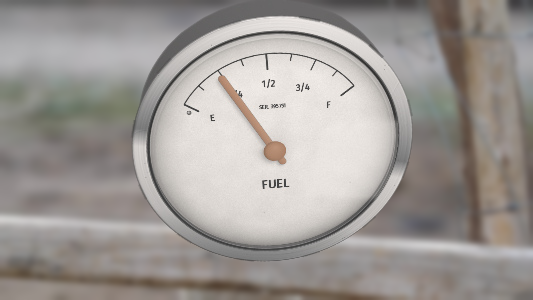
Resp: 0.25
